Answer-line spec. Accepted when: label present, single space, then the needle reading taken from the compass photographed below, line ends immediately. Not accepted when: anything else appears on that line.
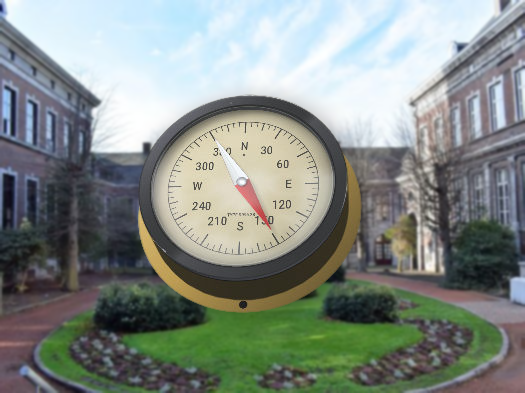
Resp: 150 °
